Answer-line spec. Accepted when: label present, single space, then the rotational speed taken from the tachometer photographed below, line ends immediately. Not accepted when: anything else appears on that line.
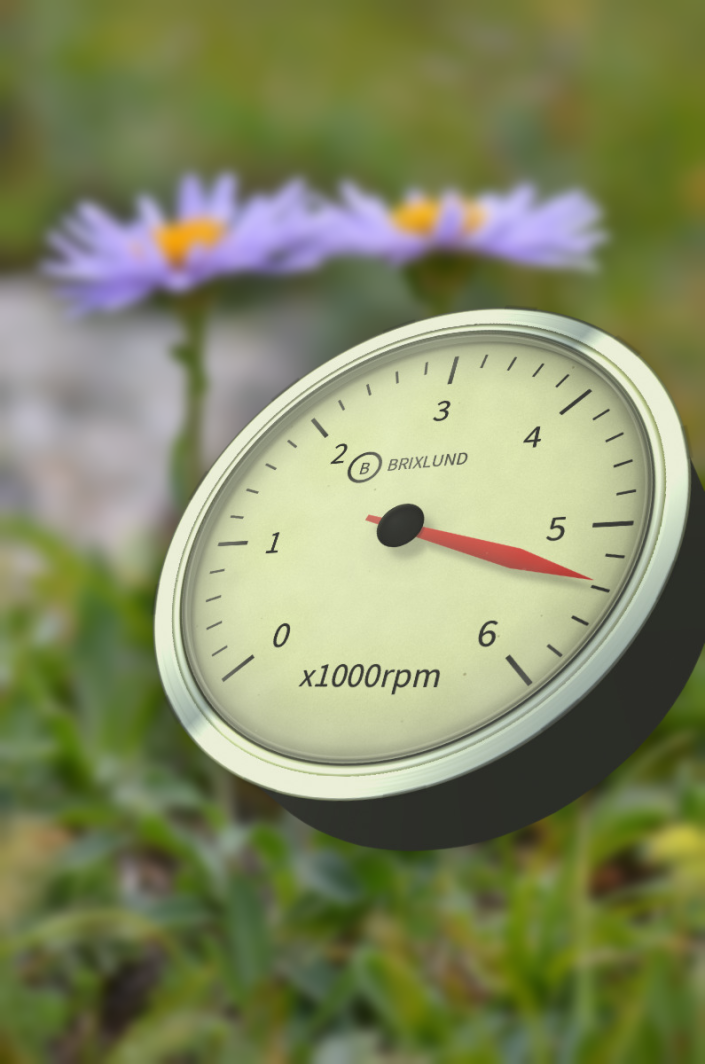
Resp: 5400 rpm
